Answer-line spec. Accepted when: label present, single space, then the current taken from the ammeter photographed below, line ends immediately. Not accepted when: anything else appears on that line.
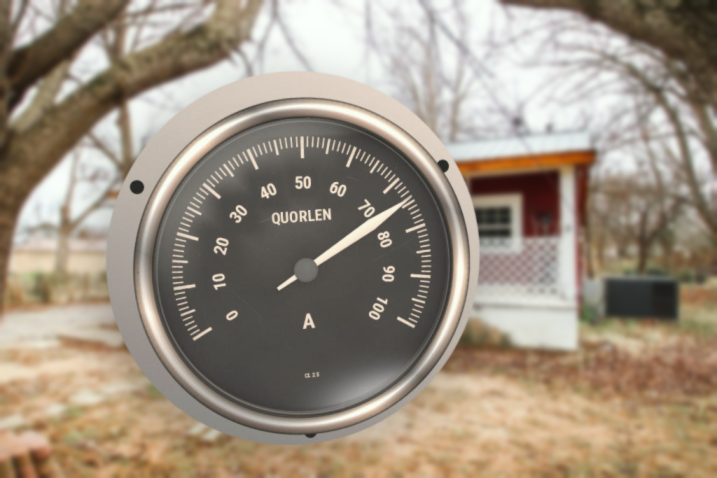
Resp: 74 A
